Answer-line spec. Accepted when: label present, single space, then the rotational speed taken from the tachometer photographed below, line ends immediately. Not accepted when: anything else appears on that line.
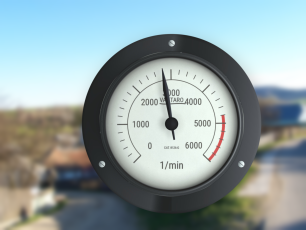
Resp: 2800 rpm
